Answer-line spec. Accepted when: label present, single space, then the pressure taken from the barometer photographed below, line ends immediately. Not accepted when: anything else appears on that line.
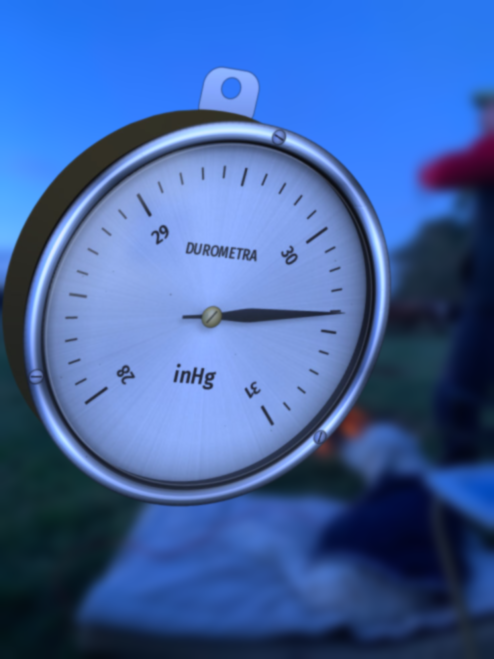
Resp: 30.4 inHg
